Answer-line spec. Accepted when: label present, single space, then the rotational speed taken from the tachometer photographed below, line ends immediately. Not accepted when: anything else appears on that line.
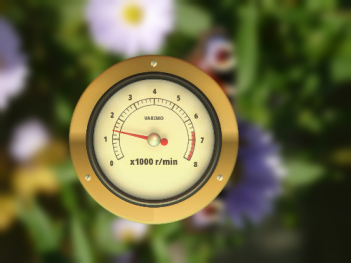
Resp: 1400 rpm
